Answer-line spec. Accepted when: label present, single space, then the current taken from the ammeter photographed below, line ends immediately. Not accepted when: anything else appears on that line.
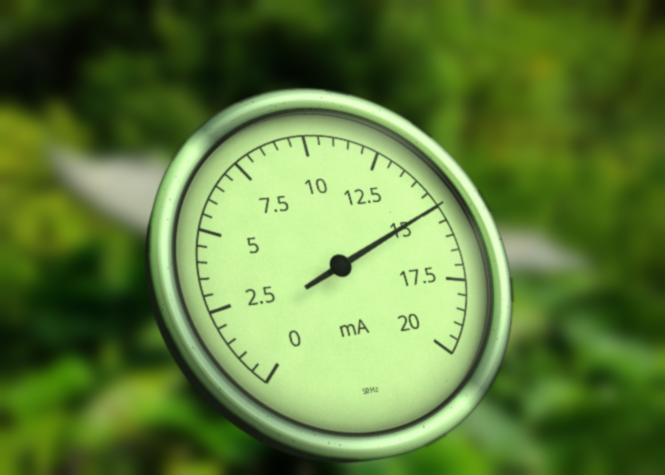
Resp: 15 mA
